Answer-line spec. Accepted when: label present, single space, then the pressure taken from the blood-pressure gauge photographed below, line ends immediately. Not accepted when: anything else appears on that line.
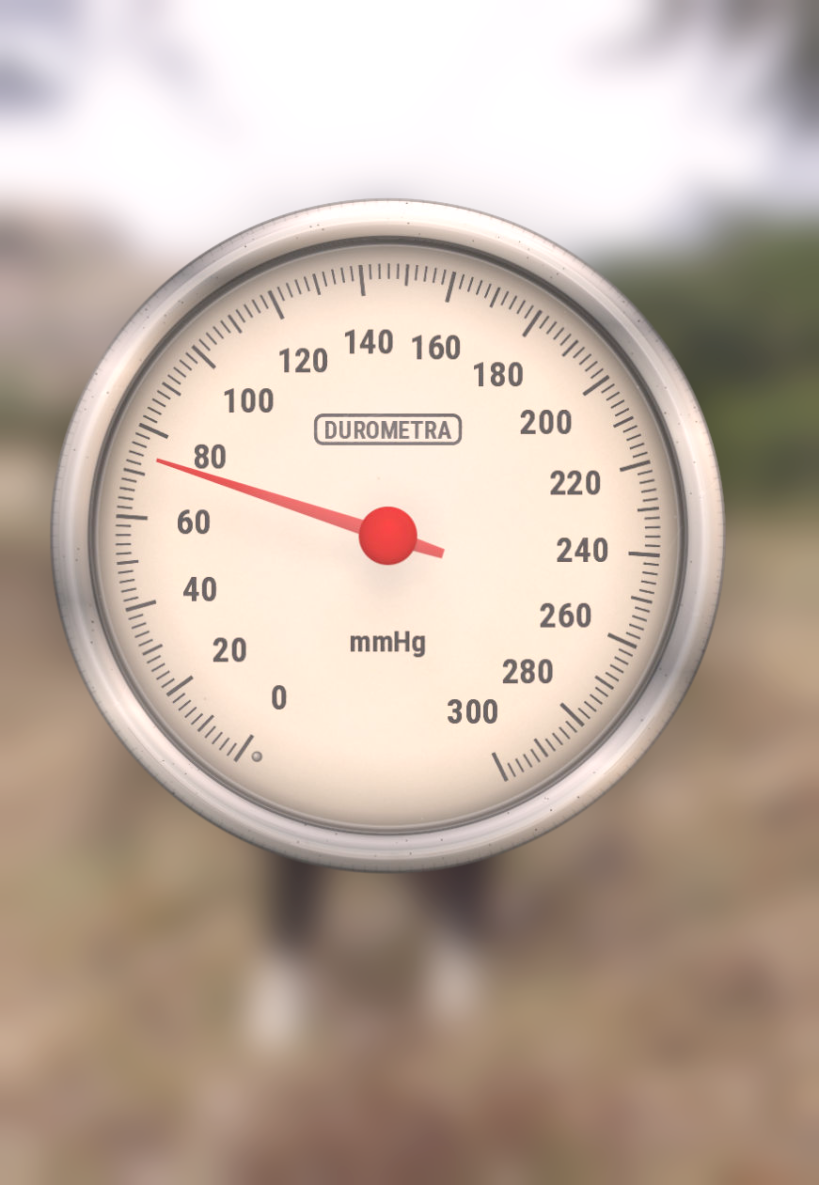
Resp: 74 mmHg
